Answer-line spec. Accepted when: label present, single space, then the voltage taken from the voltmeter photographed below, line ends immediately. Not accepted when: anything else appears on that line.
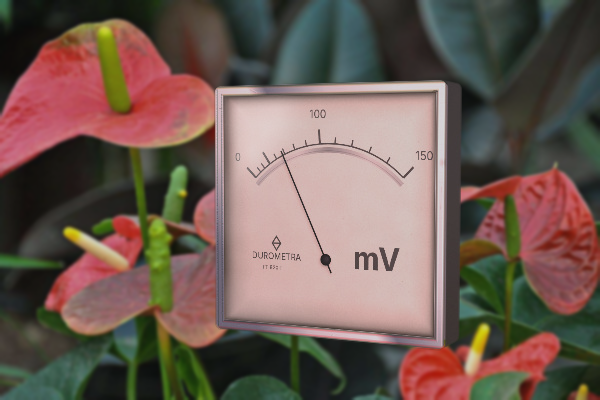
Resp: 70 mV
